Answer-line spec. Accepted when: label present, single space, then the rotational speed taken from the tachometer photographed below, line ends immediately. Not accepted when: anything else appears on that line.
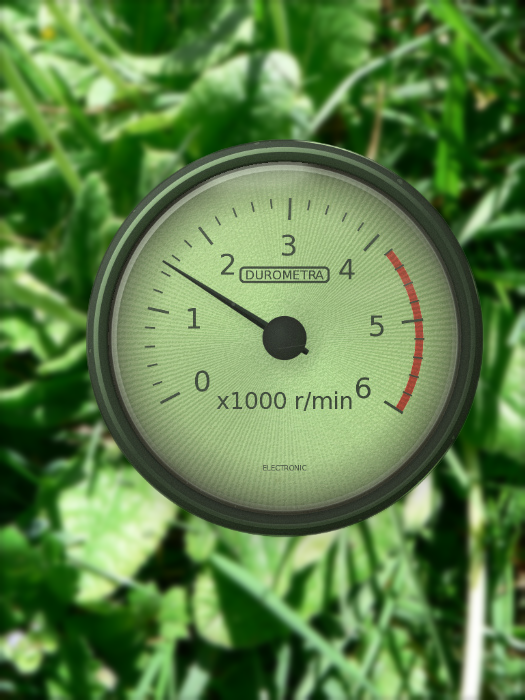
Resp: 1500 rpm
